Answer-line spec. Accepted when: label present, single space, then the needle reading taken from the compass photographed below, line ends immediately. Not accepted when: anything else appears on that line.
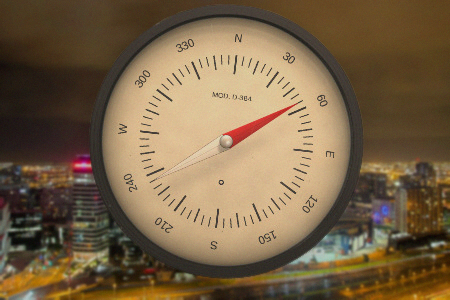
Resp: 55 °
